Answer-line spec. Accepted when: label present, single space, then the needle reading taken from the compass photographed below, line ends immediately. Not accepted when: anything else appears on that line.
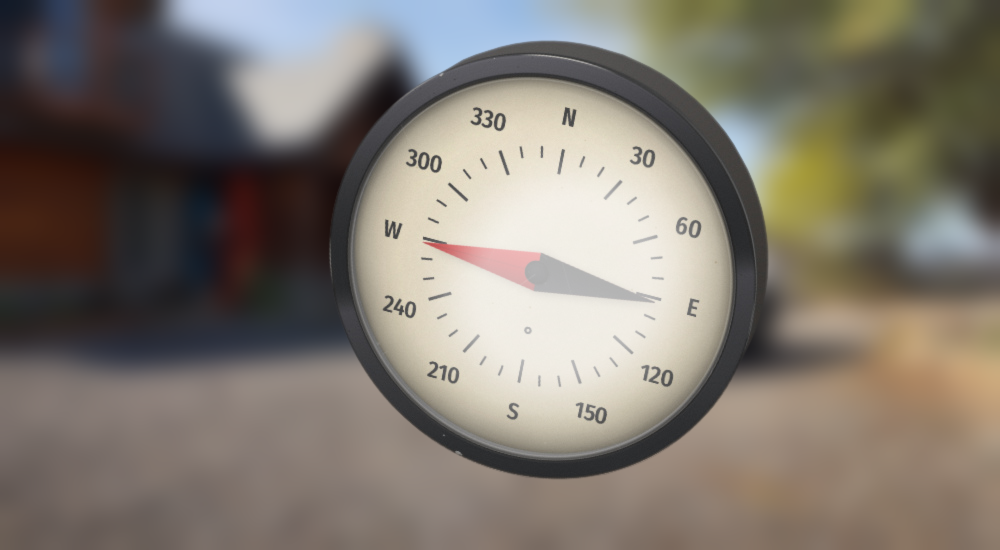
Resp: 270 °
